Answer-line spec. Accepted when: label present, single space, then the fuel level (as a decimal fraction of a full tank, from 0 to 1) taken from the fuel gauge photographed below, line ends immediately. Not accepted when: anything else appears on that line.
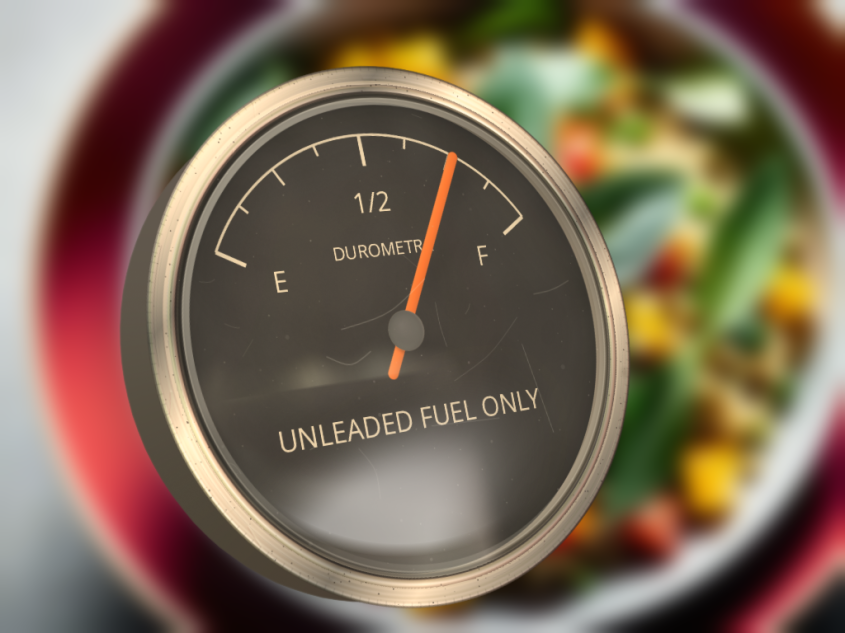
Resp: 0.75
